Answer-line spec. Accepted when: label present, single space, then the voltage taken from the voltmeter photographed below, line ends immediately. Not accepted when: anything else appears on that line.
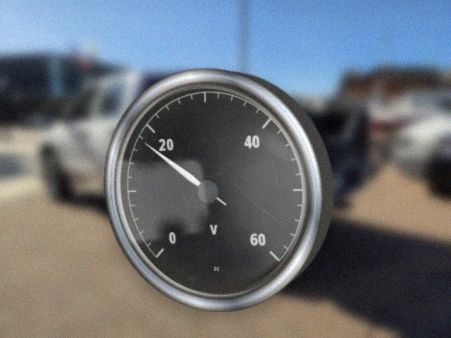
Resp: 18 V
